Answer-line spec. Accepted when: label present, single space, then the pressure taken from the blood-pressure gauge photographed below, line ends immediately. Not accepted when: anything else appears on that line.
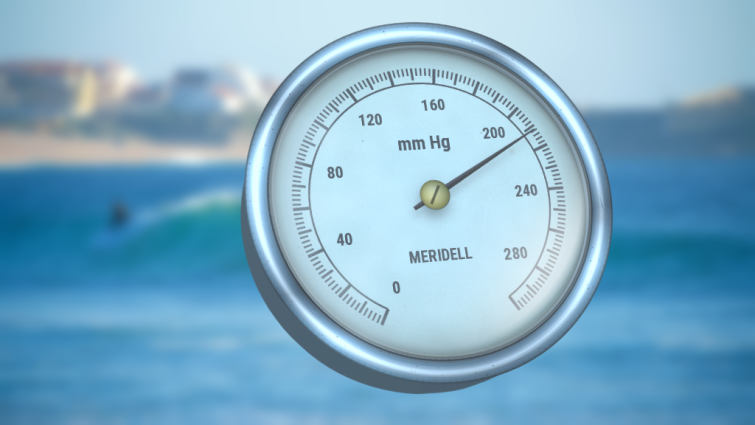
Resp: 212 mmHg
